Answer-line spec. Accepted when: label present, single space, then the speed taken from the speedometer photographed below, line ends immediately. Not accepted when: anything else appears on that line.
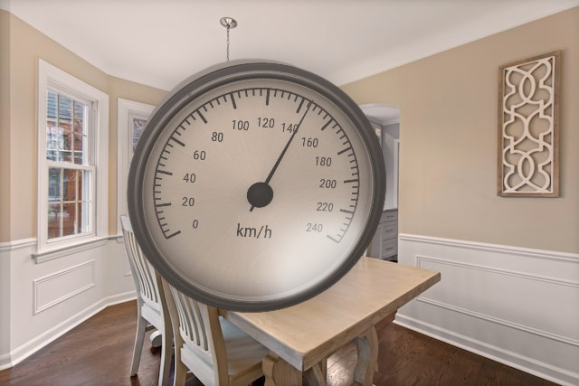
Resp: 144 km/h
